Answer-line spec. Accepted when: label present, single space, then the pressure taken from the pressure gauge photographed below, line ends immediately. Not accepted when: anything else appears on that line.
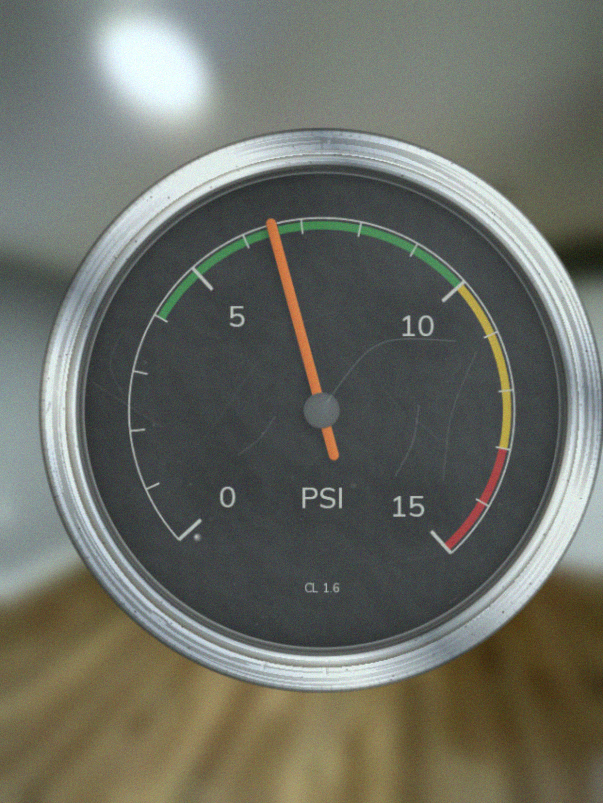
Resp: 6.5 psi
